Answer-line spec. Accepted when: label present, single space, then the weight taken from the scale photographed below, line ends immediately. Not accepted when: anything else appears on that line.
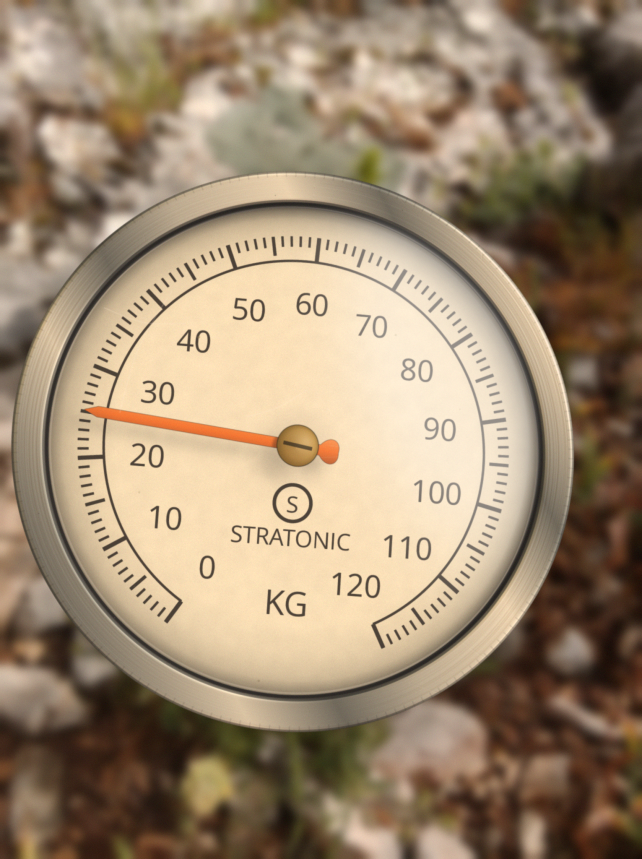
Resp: 25 kg
